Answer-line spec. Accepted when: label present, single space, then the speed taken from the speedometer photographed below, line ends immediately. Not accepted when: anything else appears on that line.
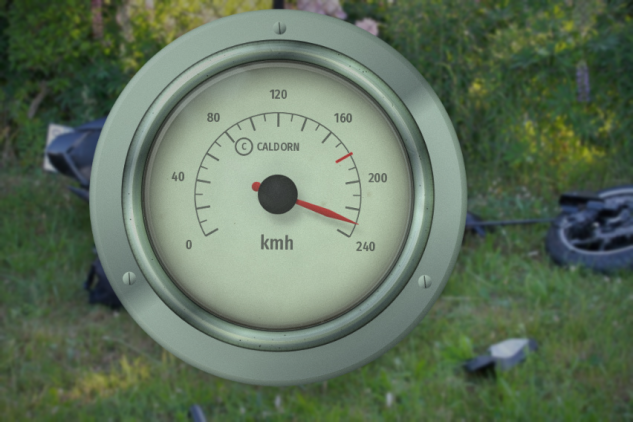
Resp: 230 km/h
